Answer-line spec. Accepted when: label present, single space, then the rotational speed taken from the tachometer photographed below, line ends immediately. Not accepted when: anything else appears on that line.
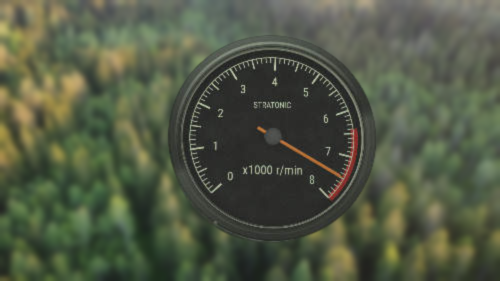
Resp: 7500 rpm
